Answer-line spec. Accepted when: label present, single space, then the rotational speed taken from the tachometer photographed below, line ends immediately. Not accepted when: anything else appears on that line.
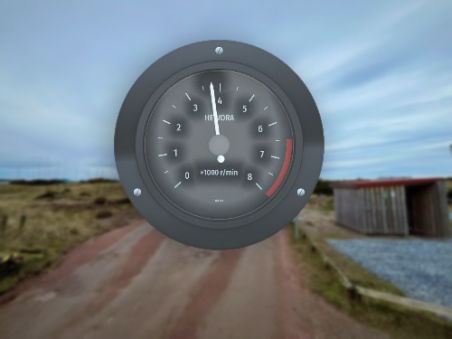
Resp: 3750 rpm
